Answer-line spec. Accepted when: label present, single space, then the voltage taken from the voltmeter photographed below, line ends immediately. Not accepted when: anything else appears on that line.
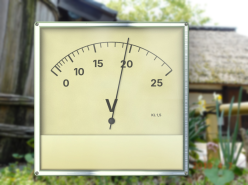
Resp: 19.5 V
